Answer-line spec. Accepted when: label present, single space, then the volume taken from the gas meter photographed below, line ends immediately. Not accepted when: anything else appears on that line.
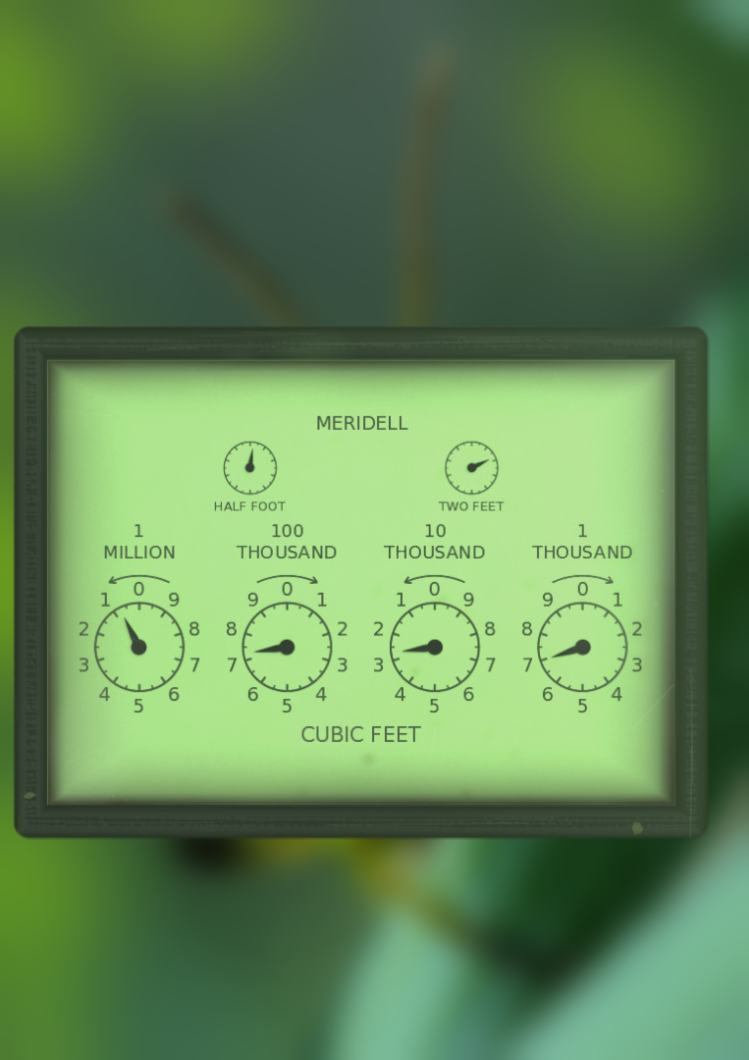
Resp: 72700 ft³
